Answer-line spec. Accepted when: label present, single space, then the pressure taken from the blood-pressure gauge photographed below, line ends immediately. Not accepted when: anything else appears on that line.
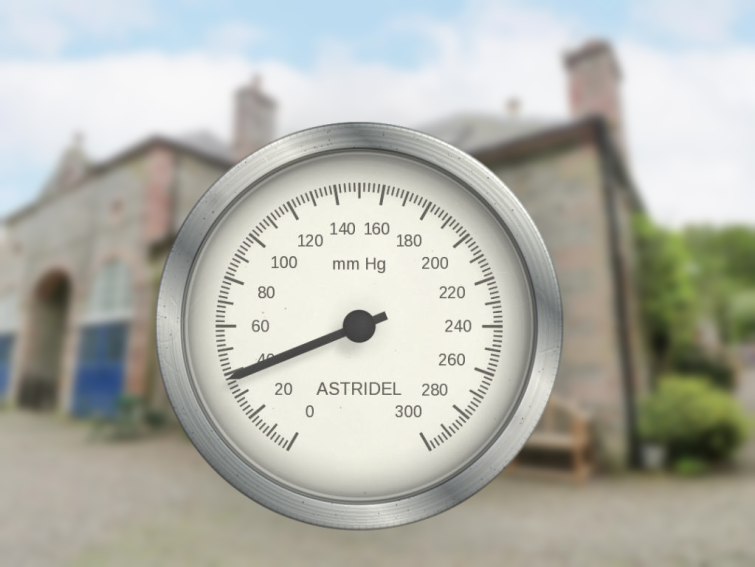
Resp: 38 mmHg
